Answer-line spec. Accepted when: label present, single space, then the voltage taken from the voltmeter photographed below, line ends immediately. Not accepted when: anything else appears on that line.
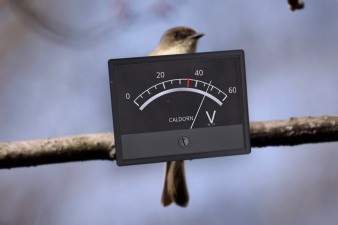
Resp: 47.5 V
